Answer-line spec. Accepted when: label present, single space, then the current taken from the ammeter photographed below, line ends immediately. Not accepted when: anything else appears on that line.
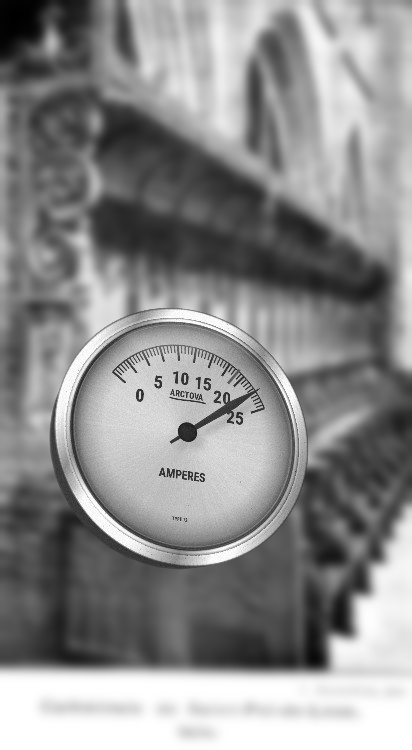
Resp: 22.5 A
